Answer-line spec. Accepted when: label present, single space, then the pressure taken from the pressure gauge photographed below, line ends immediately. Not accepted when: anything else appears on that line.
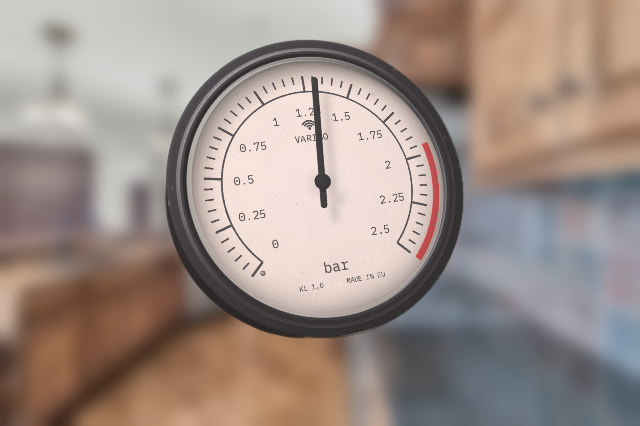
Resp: 1.3 bar
